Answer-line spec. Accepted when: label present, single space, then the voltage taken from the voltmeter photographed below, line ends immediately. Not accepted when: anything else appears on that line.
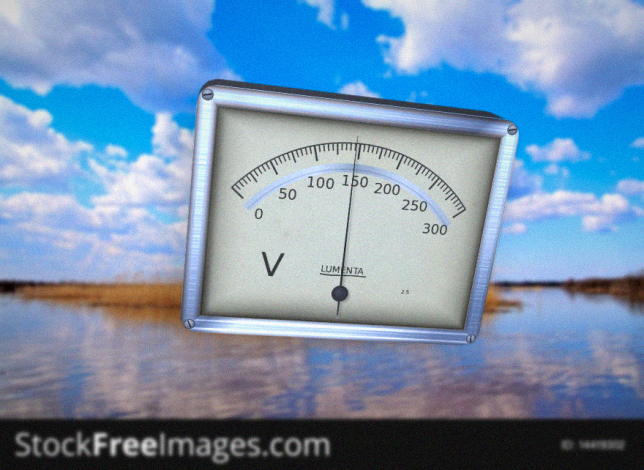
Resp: 145 V
